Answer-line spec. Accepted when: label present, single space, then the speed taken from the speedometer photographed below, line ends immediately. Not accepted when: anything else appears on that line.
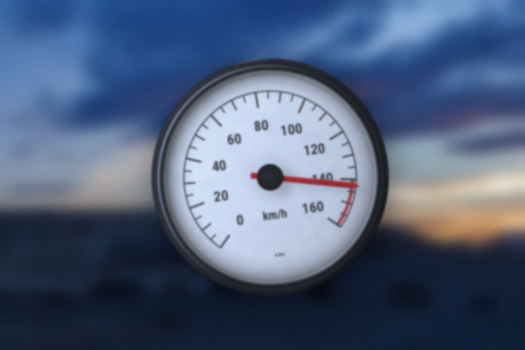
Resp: 142.5 km/h
